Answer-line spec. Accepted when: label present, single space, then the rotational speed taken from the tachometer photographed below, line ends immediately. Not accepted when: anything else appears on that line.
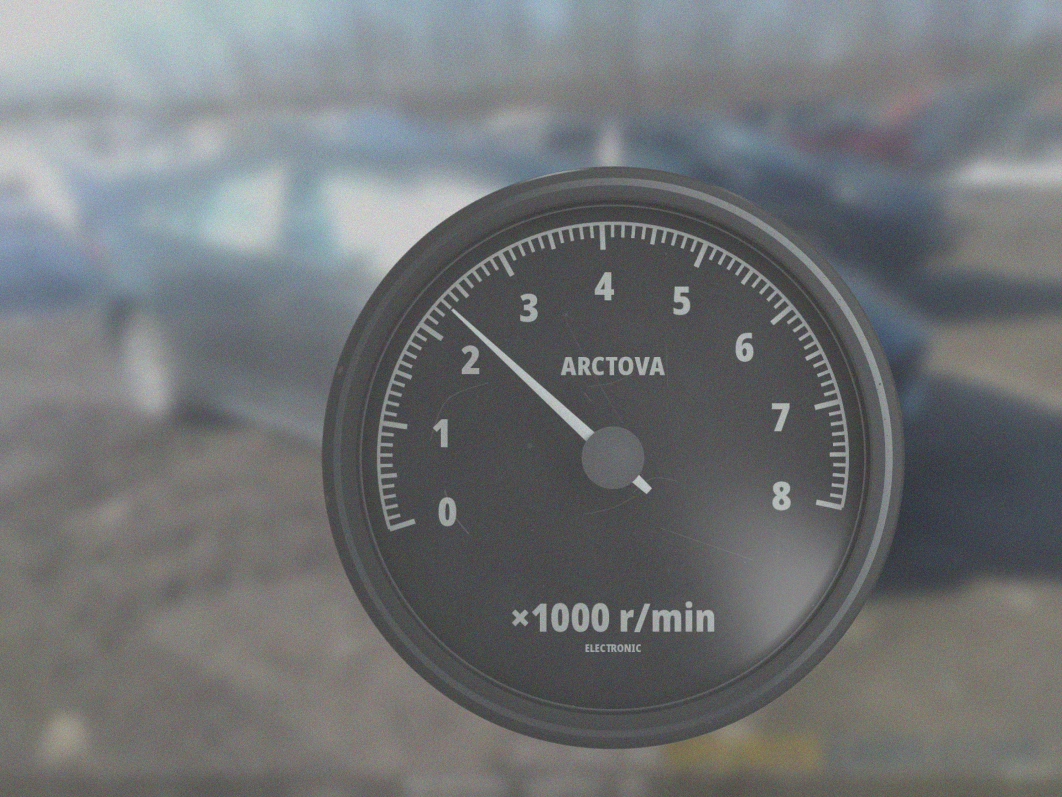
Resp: 2300 rpm
